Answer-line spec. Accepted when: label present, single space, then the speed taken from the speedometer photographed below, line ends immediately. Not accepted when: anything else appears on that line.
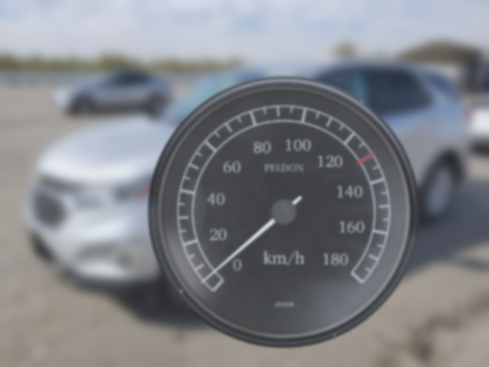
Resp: 5 km/h
